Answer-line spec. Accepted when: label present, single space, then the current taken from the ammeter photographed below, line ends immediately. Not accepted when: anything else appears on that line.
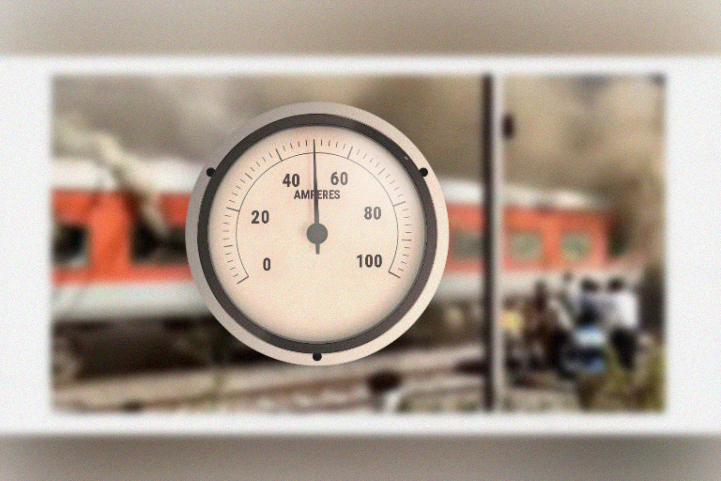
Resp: 50 A
